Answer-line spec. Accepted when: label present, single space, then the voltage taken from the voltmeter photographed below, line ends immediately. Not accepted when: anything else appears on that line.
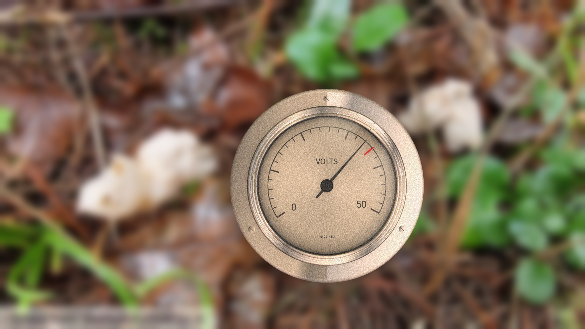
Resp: 34 V
